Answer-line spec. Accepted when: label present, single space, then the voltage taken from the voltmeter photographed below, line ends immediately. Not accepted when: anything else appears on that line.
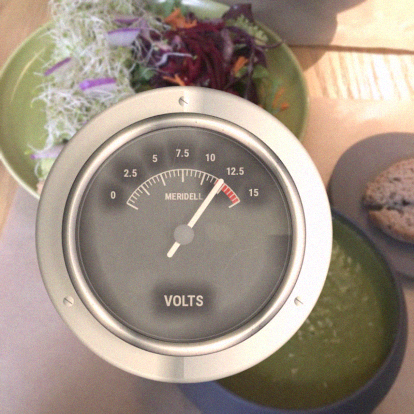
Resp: 12 V
